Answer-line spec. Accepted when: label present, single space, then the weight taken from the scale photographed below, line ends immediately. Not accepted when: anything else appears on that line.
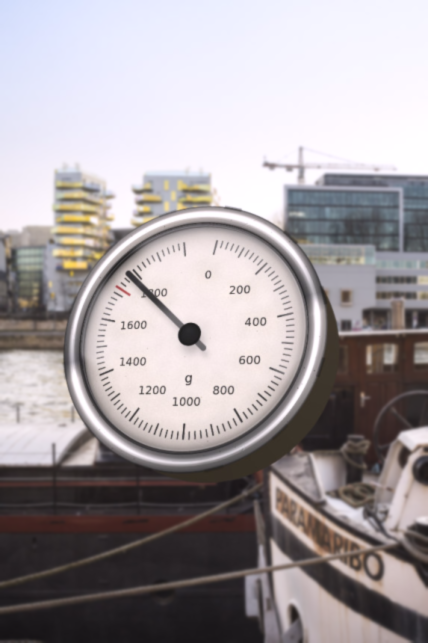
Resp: 1780 g
